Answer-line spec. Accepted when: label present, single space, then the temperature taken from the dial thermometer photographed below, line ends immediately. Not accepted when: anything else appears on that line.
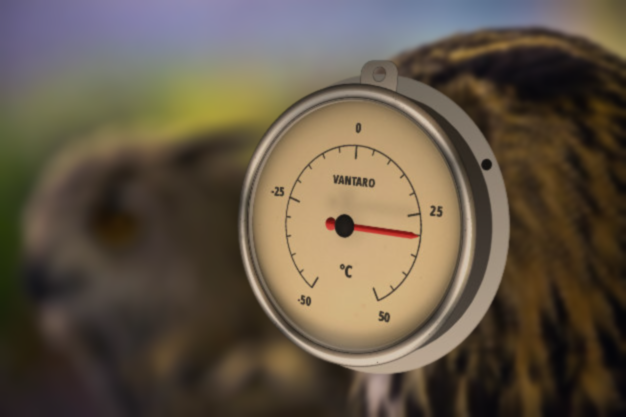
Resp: 30 °C
